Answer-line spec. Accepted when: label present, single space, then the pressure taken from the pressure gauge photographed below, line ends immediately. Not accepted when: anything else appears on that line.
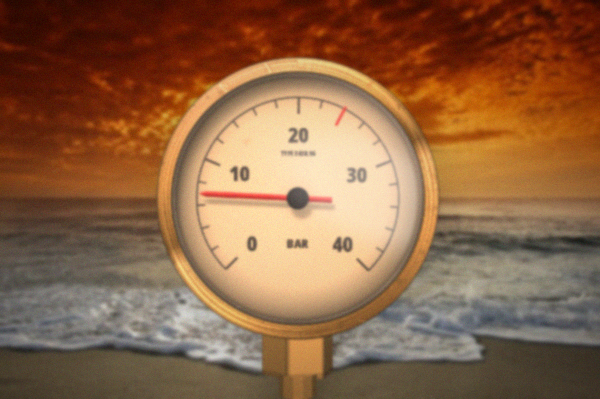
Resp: 7 bar
